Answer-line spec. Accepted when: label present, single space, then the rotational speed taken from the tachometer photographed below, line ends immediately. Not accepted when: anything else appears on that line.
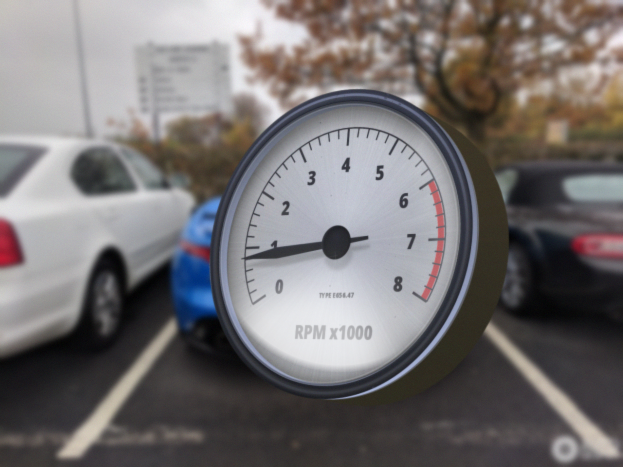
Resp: 800 rpm
